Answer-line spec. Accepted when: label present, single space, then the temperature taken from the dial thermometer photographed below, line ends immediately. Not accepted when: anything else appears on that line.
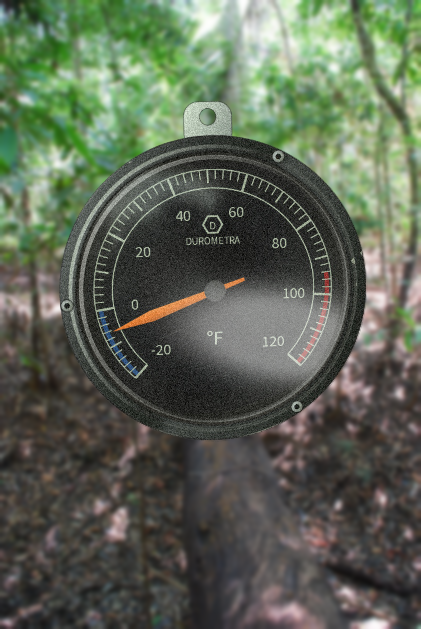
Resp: -6 °F
